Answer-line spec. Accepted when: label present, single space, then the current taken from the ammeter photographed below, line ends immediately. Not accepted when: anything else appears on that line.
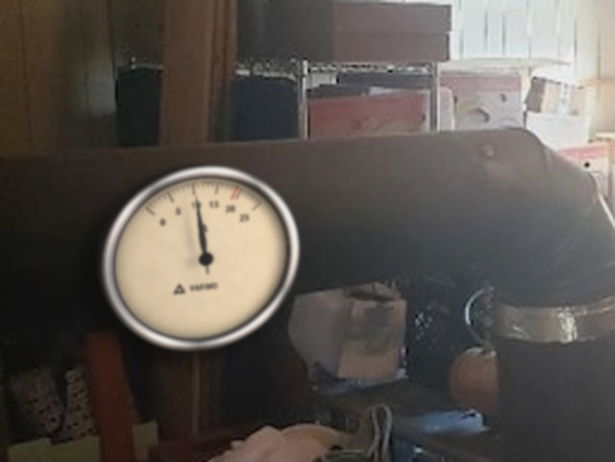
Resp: 10 A
